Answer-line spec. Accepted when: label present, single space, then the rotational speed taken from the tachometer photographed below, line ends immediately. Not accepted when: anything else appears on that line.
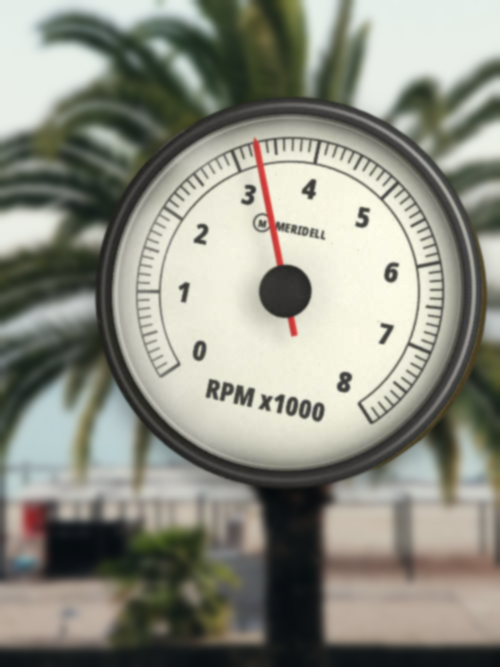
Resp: 3300 rpm
